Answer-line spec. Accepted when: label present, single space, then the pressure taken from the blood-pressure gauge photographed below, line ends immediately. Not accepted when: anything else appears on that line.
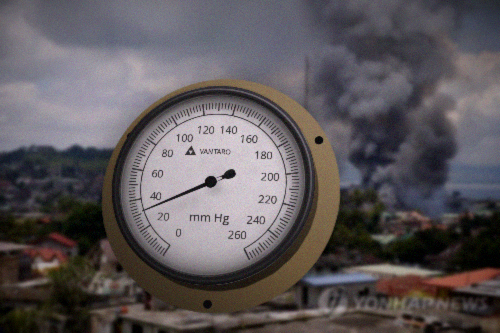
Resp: 30 mmHg
